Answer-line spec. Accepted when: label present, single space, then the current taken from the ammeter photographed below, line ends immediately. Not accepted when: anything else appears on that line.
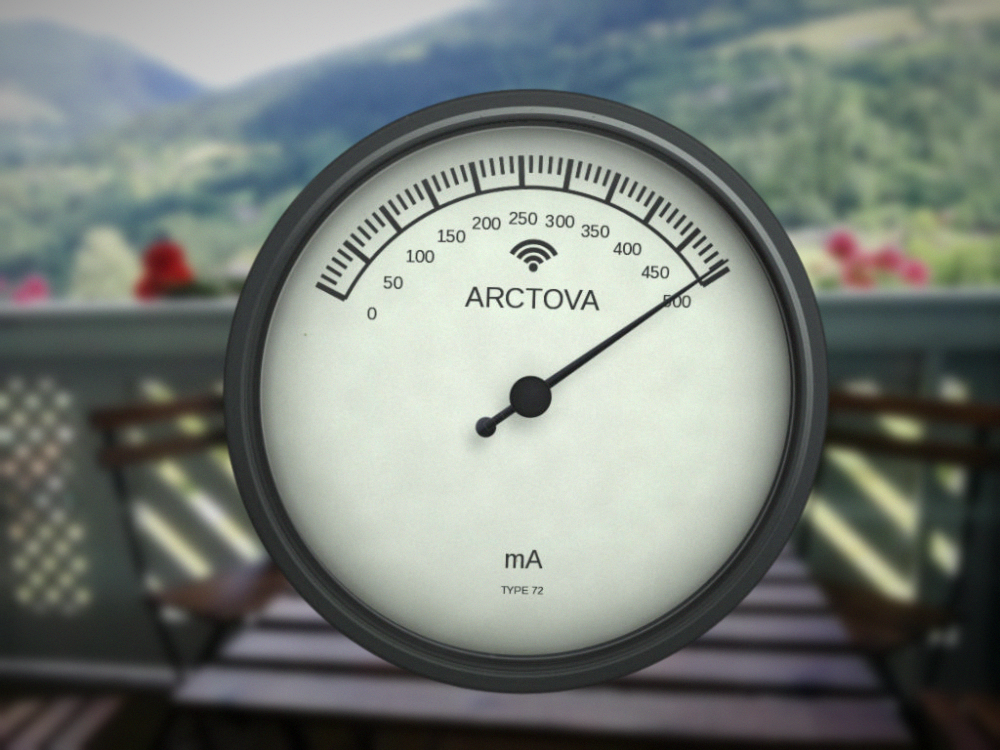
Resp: 490 mA
